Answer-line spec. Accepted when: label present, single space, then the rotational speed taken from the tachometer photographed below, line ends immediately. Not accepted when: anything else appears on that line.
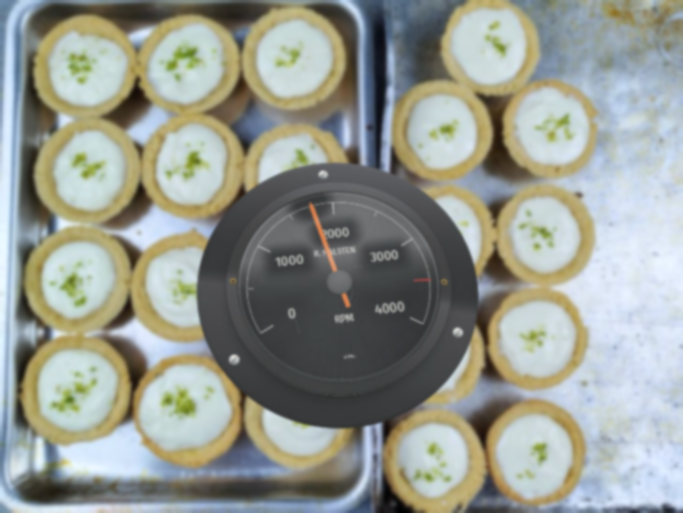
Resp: 1750 rpm
